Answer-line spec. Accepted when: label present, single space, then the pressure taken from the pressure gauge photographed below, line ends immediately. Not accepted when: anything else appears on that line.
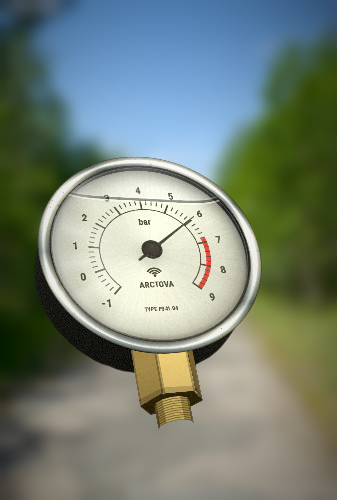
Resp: 6 bar
